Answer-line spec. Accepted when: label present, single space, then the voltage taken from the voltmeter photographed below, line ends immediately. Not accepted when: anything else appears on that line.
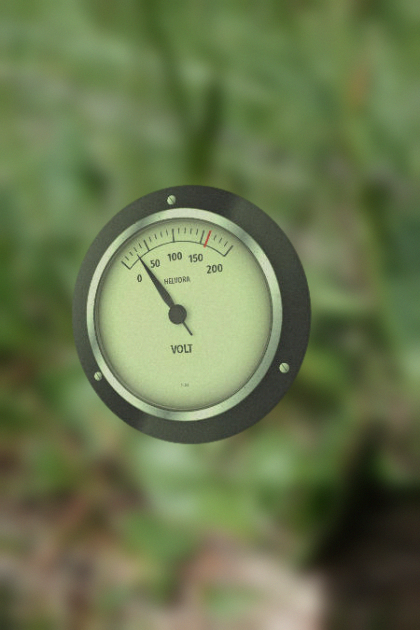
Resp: 30 V
